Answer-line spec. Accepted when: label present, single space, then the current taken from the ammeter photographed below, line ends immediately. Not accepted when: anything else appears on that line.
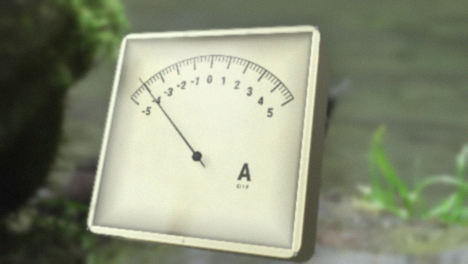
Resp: -4 A
